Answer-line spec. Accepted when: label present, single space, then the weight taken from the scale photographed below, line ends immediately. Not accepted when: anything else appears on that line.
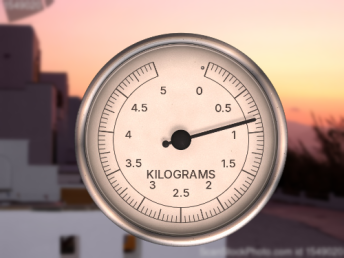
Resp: 0.85 kg
